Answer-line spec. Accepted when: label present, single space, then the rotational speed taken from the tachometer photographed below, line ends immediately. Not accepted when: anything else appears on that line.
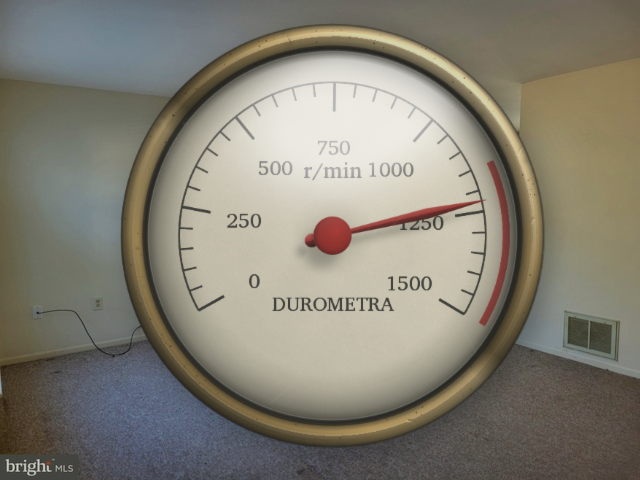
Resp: 1225 rpm
